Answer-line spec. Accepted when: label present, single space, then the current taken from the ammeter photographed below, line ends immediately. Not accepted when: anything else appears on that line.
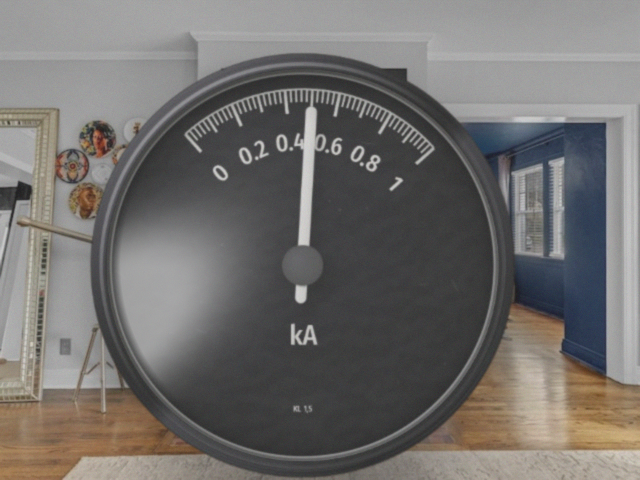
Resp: 0.5 kA
